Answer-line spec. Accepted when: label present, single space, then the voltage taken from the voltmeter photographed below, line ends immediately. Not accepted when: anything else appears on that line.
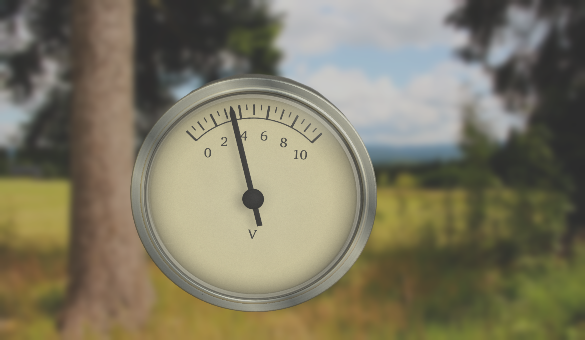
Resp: 3.5 V
